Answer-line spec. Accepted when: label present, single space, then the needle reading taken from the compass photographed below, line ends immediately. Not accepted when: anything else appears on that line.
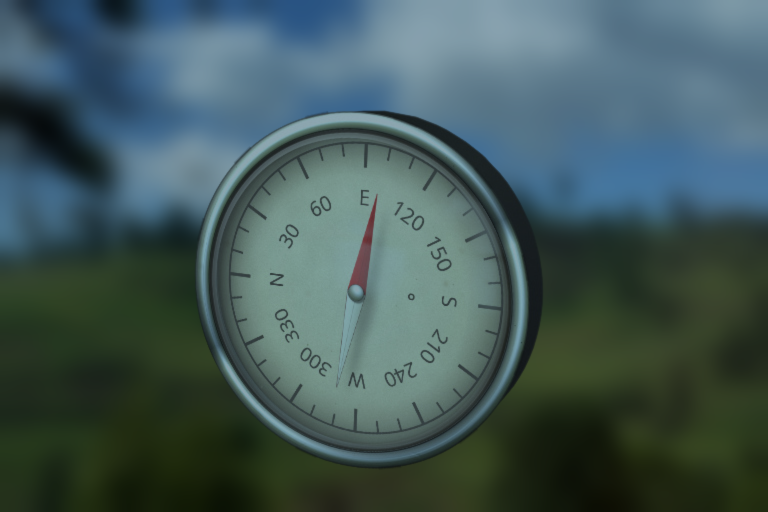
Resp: 100 °
